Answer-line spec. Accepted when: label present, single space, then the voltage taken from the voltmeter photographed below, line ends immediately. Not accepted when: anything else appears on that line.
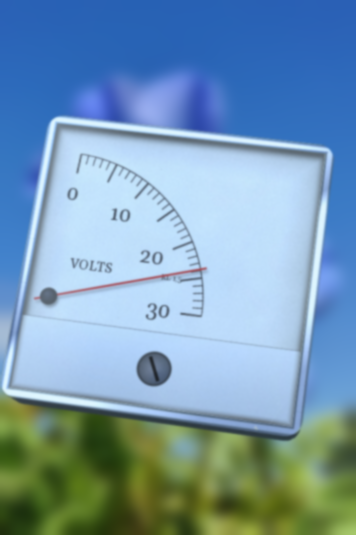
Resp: 24 V
